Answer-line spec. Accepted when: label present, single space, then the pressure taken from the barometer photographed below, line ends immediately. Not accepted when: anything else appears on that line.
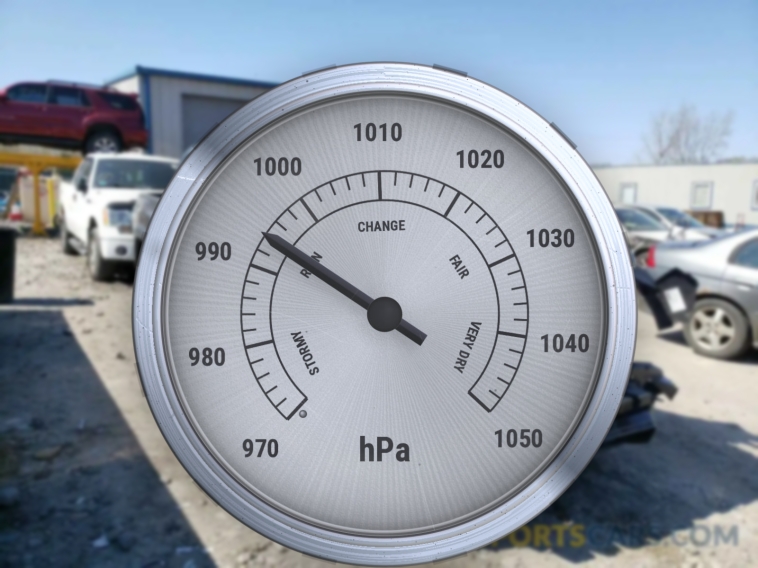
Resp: 994 hPa
